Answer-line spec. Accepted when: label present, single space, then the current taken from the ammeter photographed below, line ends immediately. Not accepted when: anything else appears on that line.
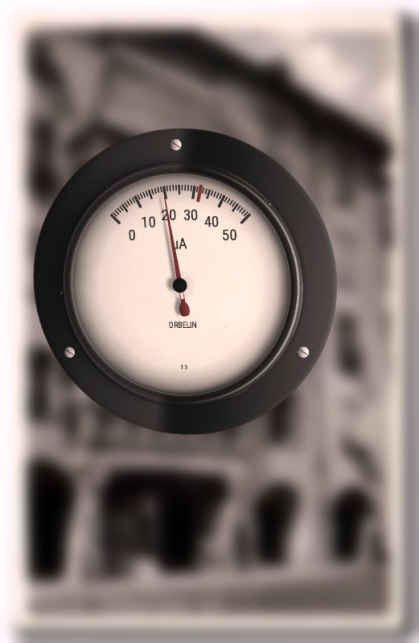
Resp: 20 µA
